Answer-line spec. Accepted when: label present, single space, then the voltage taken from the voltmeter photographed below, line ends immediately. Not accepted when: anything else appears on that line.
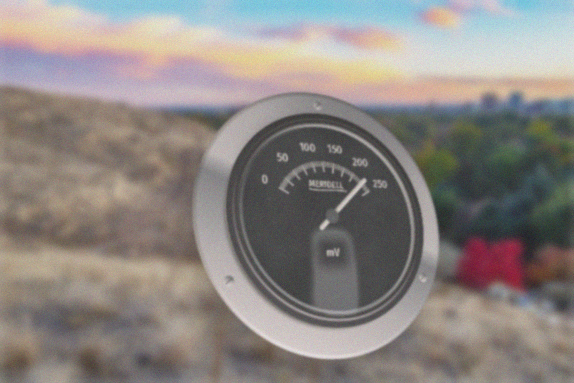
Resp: 225 mV
